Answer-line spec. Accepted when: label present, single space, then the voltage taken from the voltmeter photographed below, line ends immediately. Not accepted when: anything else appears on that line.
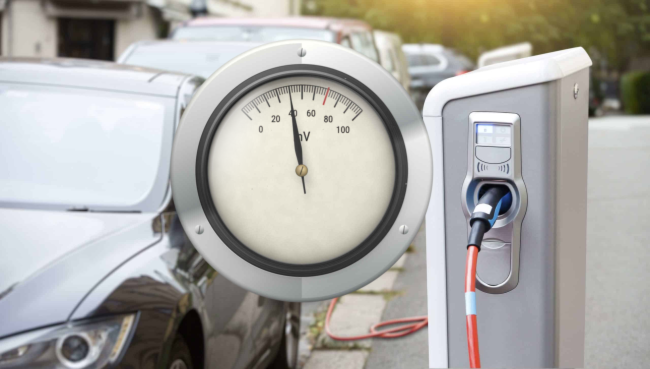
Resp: 40 mV
